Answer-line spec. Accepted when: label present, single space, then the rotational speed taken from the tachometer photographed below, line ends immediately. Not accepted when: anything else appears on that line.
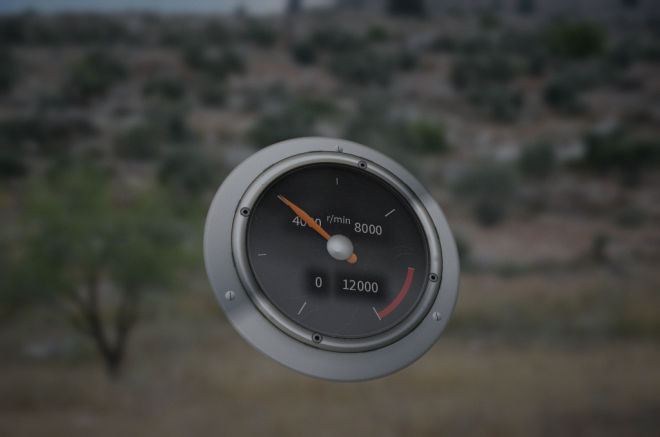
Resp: 4000 rpm
